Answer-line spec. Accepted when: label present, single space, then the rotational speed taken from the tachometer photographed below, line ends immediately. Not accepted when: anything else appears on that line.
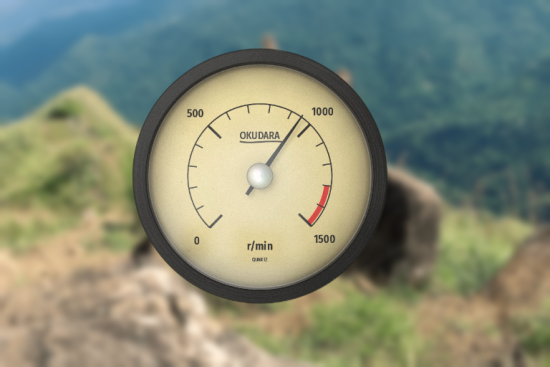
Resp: 950 rpm
